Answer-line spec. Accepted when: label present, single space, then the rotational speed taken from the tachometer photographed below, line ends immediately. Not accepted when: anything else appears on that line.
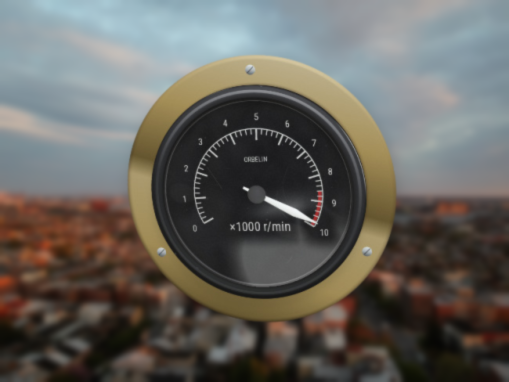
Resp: 9800 rpm
